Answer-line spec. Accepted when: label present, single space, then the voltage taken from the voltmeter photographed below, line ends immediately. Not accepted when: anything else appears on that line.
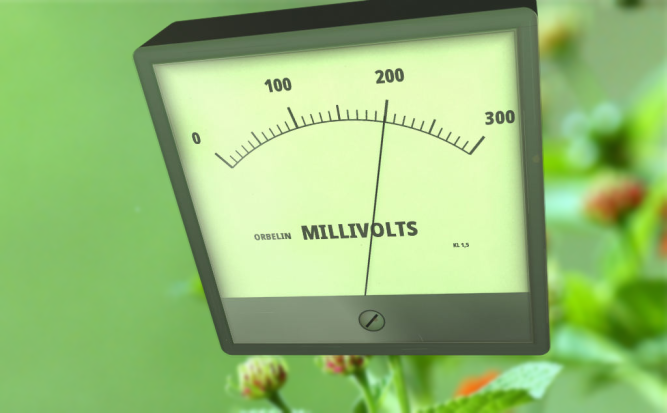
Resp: 200 mV
